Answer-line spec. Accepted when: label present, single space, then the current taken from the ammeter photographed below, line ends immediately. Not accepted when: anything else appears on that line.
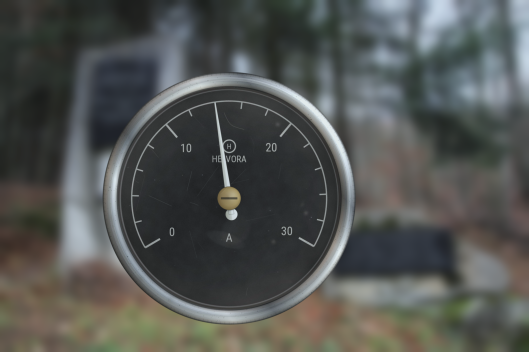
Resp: 14 A
